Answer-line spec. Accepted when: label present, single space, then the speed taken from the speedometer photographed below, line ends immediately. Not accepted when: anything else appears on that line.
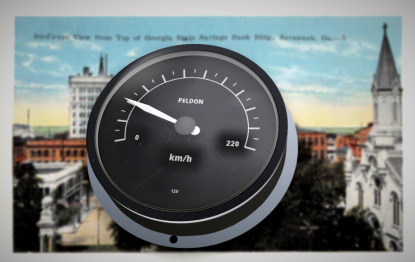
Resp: 40 km/h
